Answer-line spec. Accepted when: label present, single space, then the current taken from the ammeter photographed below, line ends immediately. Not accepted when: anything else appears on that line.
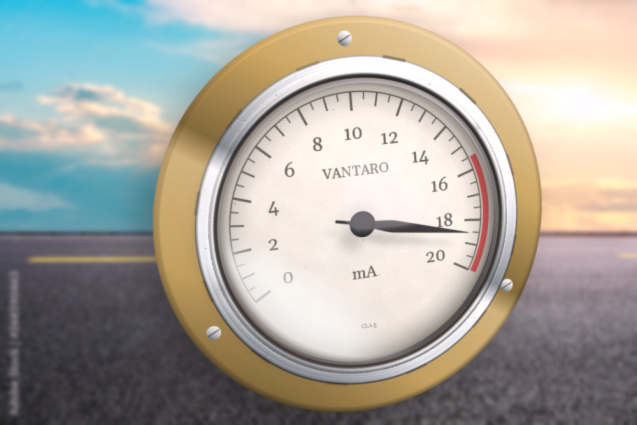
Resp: 18.5 mA
